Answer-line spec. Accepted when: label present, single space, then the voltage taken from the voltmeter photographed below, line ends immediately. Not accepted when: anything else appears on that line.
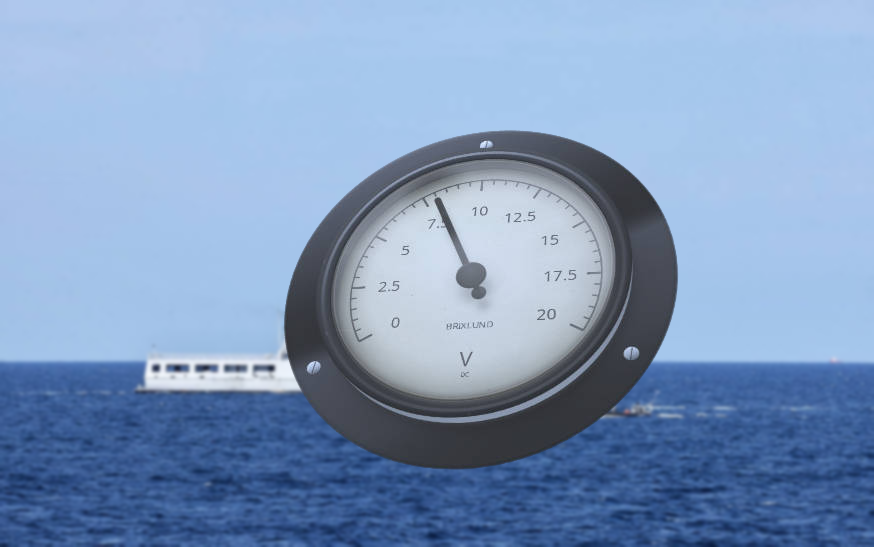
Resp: 8 V
